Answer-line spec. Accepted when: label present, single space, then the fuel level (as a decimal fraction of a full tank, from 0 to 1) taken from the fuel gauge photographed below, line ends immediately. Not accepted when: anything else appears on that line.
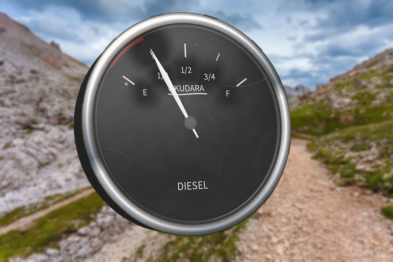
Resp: 0.25
